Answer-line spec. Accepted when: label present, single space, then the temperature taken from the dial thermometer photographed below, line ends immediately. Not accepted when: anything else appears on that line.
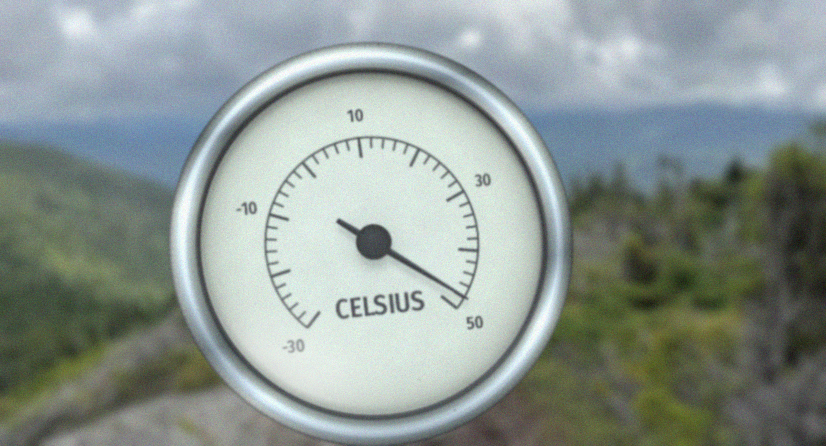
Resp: 48 °C
